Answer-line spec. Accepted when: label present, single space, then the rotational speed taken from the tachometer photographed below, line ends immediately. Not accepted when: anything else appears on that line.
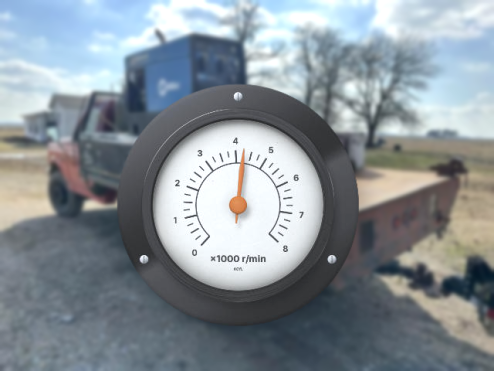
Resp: 4250 rpm
